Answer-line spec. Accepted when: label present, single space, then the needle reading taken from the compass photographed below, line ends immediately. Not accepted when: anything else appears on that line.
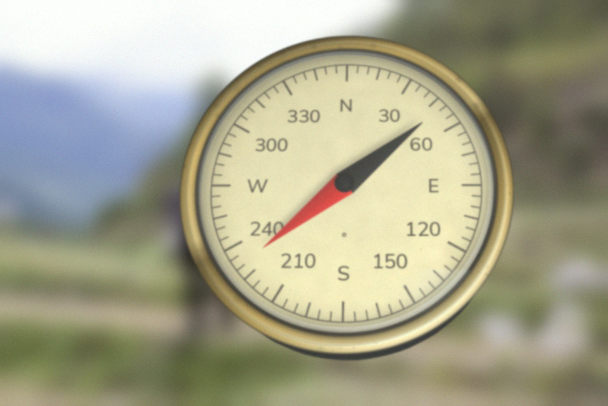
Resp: 230 °
